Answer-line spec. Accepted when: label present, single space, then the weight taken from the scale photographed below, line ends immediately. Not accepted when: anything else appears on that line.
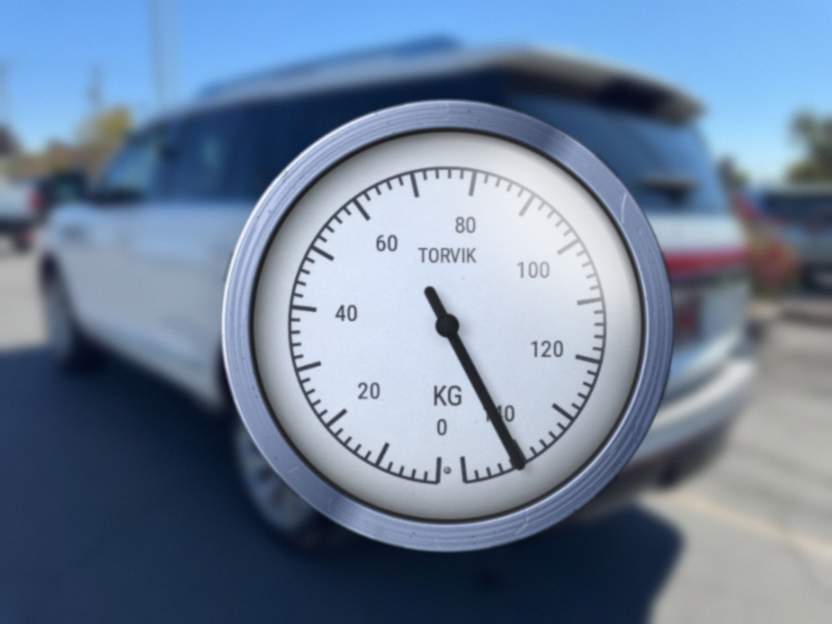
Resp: 141 kg
